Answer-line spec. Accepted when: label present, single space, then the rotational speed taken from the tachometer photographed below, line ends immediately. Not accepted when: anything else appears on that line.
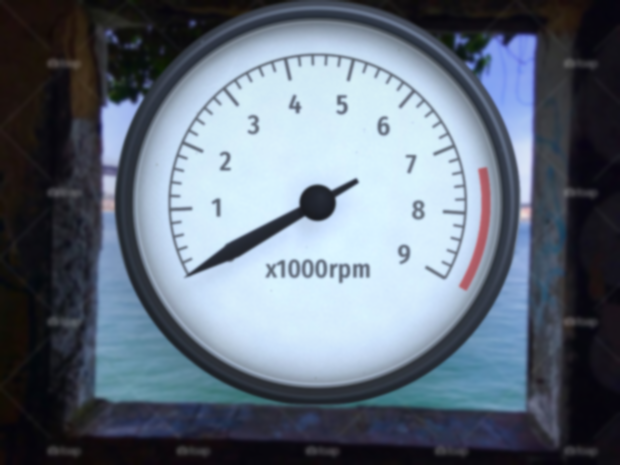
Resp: 0 rpm
